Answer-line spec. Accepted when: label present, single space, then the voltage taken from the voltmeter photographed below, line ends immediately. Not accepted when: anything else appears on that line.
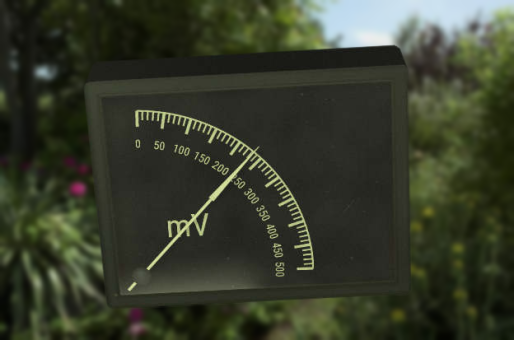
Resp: 230 mV
